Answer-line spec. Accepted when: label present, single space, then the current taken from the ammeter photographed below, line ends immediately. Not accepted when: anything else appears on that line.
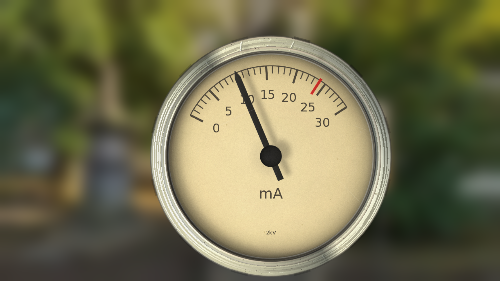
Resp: 10 mA
